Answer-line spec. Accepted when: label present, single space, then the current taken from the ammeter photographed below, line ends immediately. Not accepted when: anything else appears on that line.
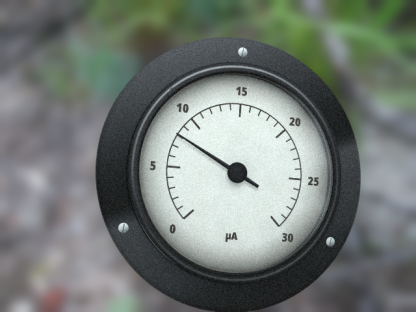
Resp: 8 µA
